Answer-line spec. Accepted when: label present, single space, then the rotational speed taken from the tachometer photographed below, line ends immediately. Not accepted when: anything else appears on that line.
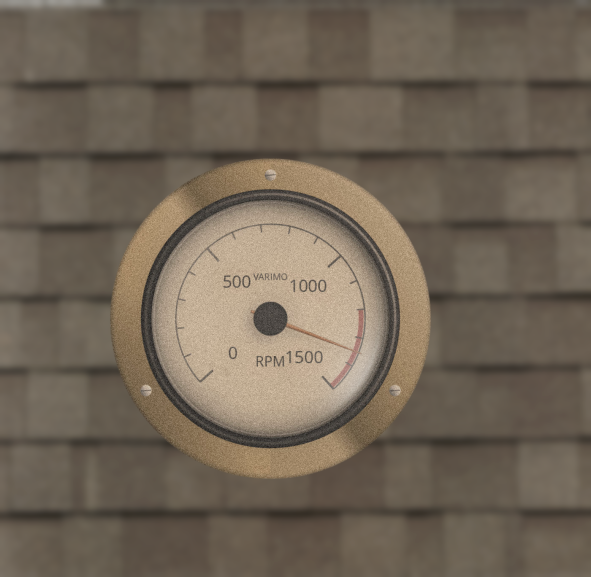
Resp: 1350 rpm
